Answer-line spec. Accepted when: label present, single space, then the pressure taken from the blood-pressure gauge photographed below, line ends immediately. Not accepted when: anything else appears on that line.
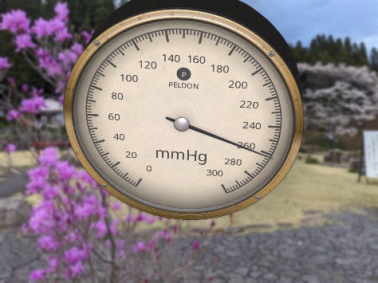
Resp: 260 mmHg
